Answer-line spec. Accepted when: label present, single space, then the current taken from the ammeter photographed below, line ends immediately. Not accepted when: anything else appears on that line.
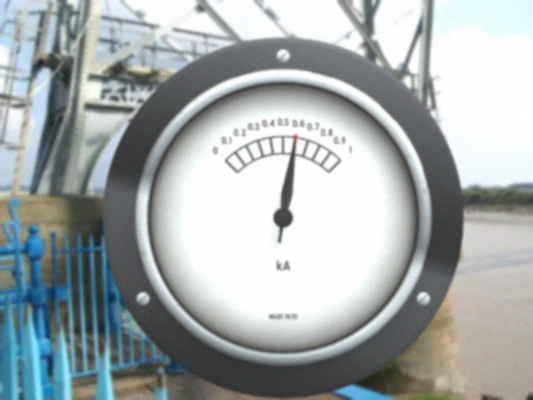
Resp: 0.6 kA
